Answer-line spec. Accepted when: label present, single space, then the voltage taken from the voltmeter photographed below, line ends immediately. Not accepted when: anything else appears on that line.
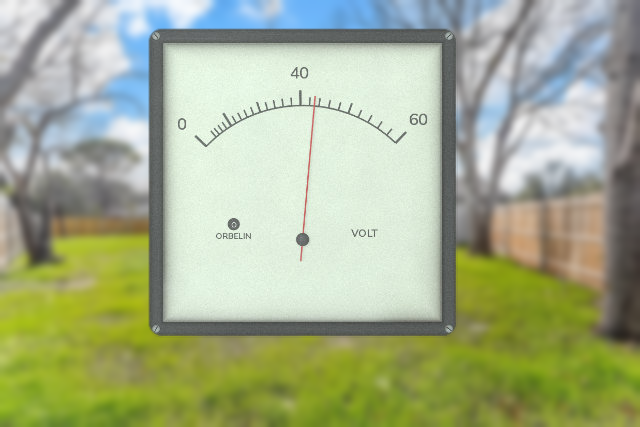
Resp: 43 V
